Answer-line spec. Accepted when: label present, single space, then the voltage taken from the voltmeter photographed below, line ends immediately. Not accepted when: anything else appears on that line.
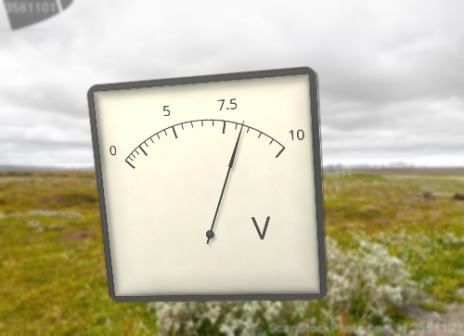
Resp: 8.25 V
